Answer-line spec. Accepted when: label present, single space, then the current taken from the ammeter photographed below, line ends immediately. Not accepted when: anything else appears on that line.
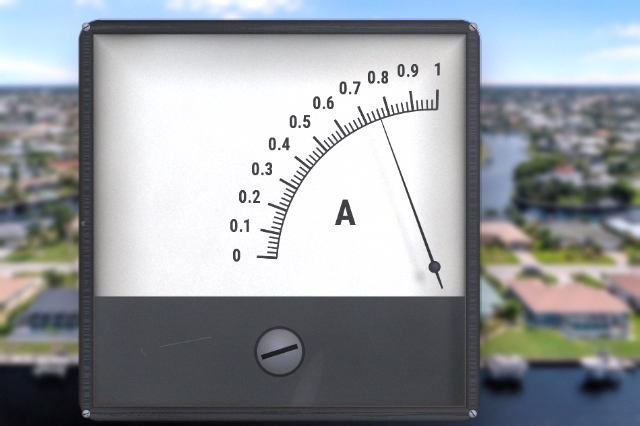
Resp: 0.76 A
